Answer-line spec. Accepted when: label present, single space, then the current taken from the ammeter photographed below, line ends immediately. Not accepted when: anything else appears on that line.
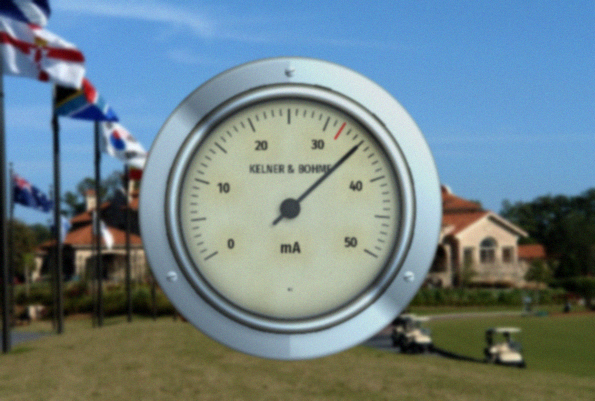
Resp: 35 mA
